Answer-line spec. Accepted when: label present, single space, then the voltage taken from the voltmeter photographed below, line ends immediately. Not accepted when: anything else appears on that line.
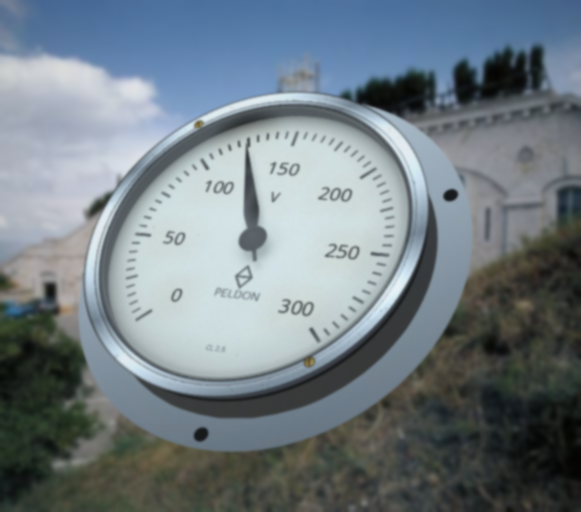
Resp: 125 V
